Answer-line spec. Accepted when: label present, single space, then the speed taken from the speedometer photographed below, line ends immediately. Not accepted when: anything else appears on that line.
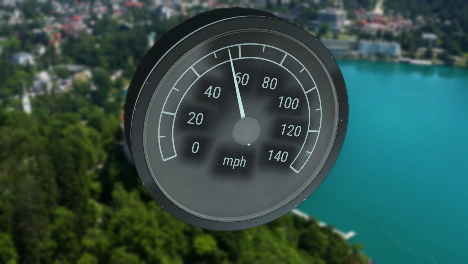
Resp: 55 mph
